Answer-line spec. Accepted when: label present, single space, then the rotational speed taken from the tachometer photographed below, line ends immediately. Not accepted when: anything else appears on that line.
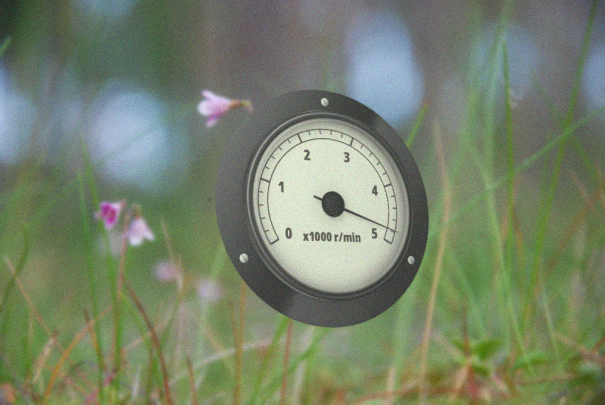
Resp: 4800 rpm
